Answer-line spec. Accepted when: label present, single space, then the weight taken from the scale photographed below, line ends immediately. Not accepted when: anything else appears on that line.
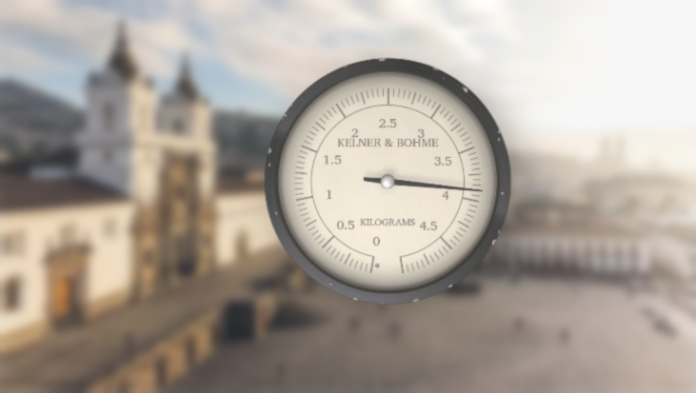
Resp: 3.9 kg
